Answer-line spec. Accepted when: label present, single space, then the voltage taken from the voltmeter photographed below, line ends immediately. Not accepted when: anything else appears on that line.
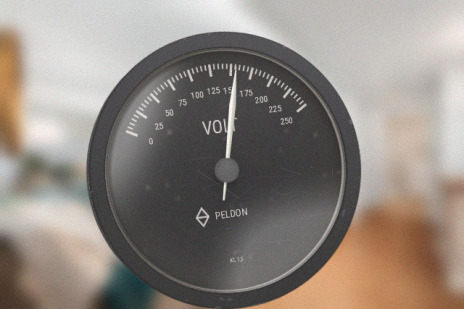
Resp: 155 V
